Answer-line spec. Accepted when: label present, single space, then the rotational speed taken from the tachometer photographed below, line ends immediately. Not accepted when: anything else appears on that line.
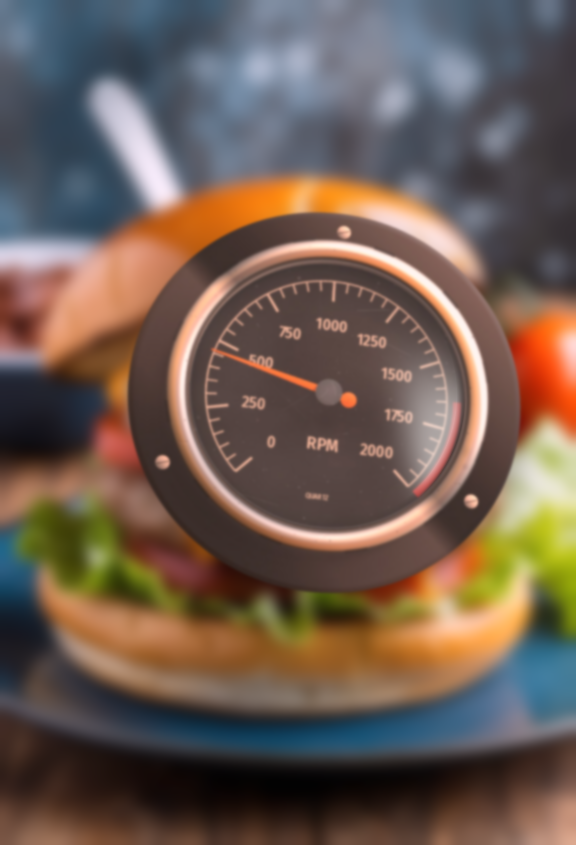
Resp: 450 rpm
